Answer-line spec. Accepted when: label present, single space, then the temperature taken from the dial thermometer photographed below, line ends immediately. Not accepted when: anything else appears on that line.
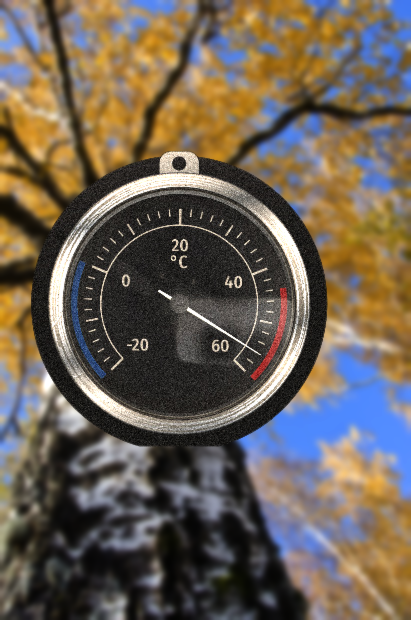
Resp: 56 °C
